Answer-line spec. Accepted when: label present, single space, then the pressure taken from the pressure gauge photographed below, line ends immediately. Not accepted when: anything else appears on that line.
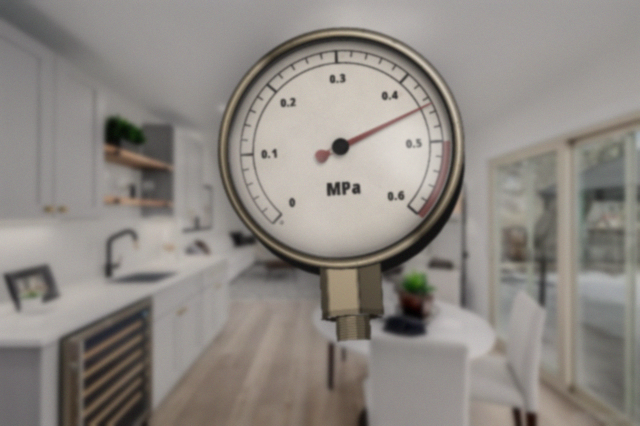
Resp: 0.45 MPa
